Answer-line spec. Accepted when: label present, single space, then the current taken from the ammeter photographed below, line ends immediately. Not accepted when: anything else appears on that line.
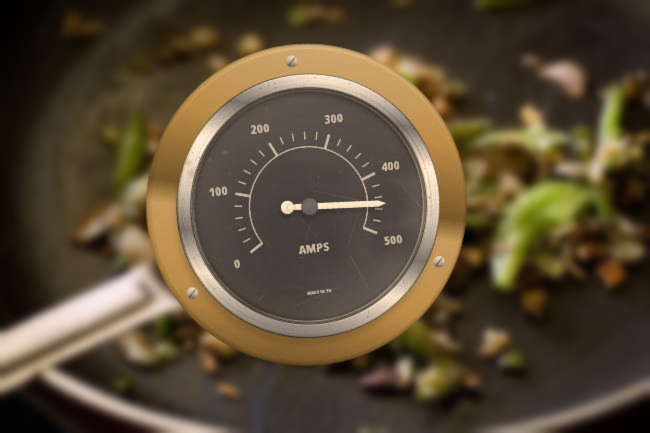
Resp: 450 A
